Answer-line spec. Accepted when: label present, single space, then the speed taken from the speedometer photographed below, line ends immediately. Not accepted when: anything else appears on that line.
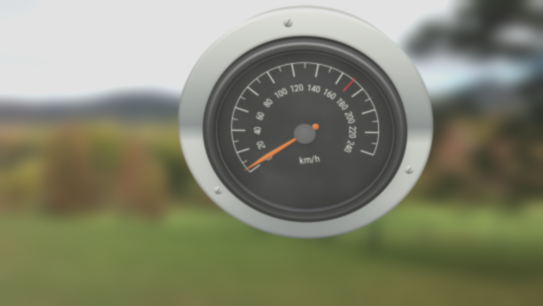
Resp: 5 km/h
